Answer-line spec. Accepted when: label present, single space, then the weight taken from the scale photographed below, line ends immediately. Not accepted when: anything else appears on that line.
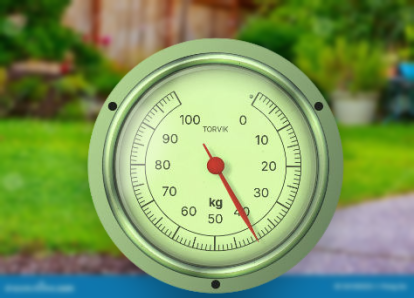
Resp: 40 kg
